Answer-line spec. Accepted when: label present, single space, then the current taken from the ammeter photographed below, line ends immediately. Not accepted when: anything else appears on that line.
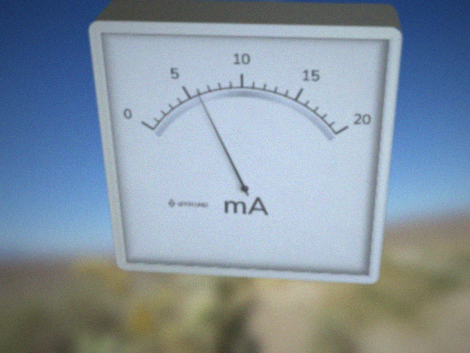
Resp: 6 mA
